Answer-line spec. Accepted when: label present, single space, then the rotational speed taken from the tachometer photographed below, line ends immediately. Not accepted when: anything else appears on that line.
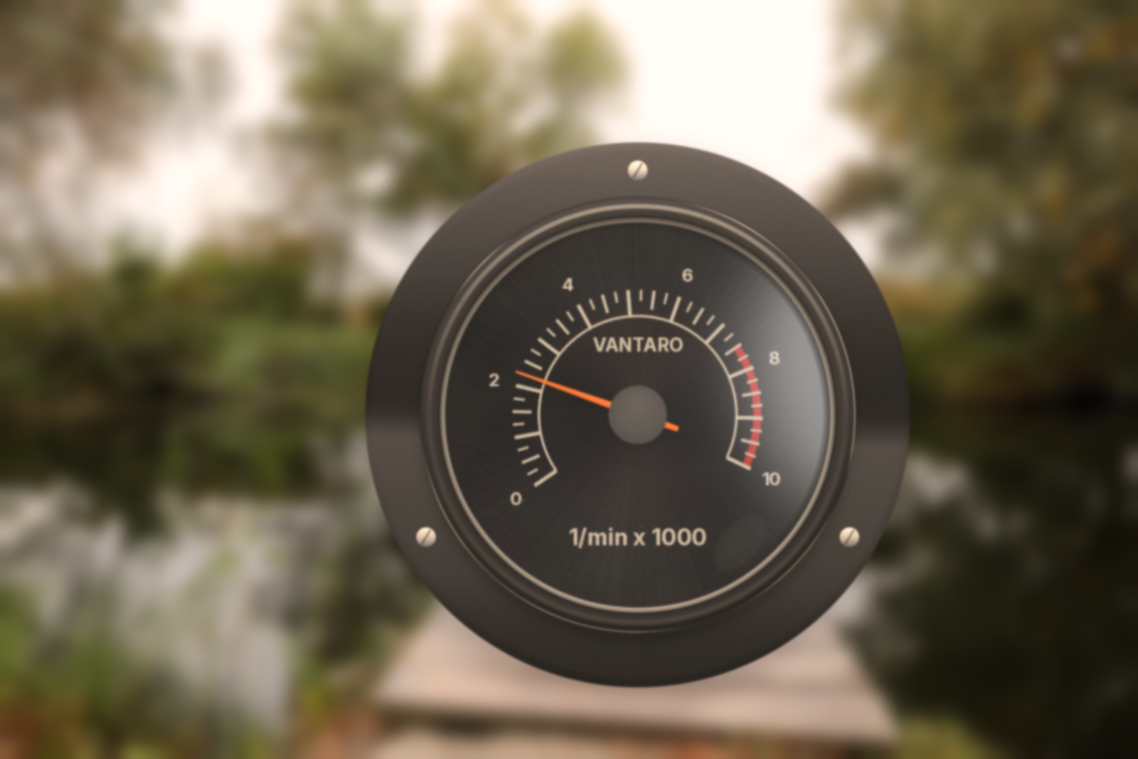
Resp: 2250 rpm
